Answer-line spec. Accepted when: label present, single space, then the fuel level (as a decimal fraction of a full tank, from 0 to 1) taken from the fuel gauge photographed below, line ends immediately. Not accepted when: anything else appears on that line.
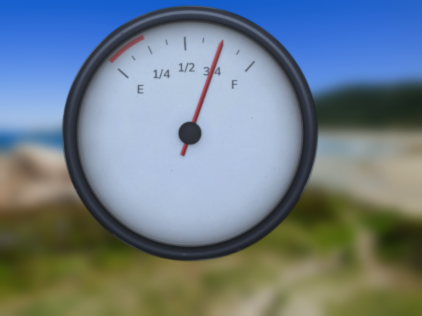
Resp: 0.75
